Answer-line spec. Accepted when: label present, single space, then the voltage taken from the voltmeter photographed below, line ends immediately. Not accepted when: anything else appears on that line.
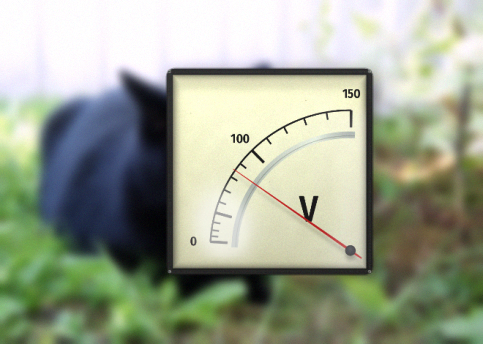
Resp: 85 V
